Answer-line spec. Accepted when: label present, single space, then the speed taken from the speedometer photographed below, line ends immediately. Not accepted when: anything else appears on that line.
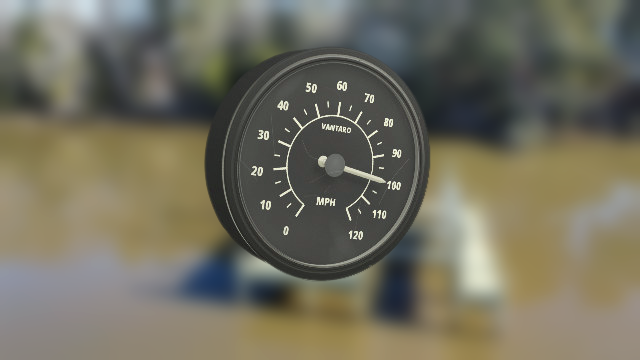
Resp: 100 mph
